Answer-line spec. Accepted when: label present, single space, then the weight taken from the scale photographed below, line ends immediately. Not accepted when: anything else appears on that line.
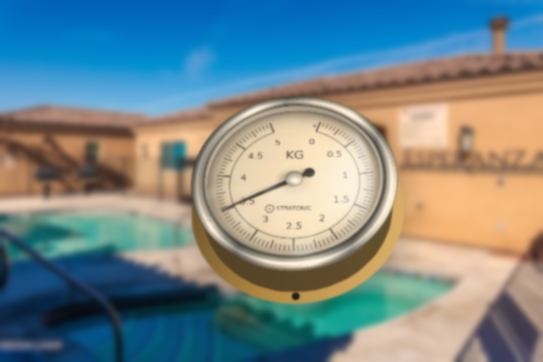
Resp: 3.5 kg
